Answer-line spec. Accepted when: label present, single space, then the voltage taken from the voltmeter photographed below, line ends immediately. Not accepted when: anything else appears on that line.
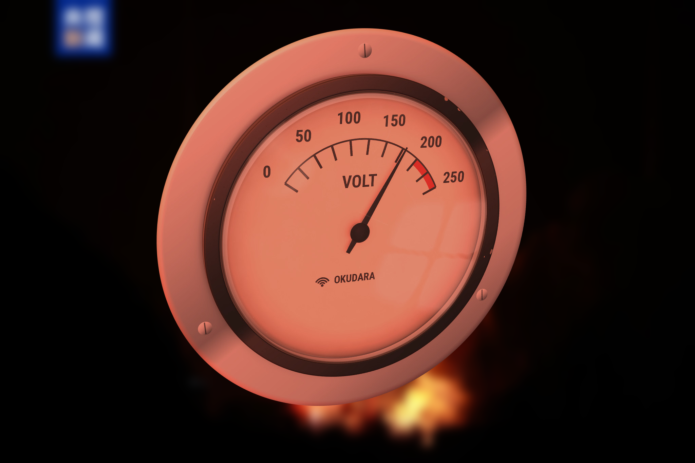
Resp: 175 V
